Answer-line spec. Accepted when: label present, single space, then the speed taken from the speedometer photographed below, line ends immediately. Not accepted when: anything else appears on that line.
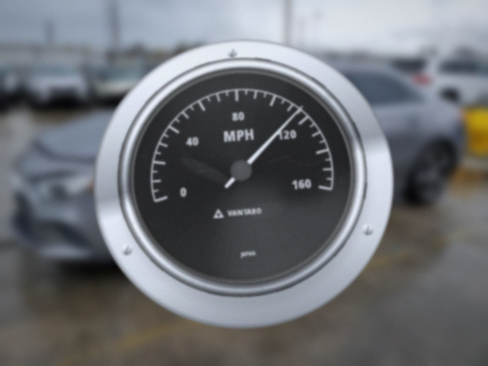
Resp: 115 mph
